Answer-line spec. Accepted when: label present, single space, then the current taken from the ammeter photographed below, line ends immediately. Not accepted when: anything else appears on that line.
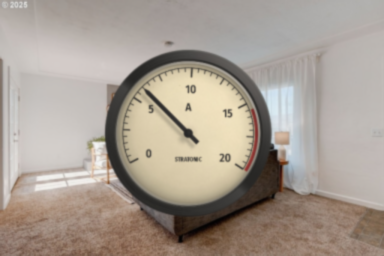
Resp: 6 A
